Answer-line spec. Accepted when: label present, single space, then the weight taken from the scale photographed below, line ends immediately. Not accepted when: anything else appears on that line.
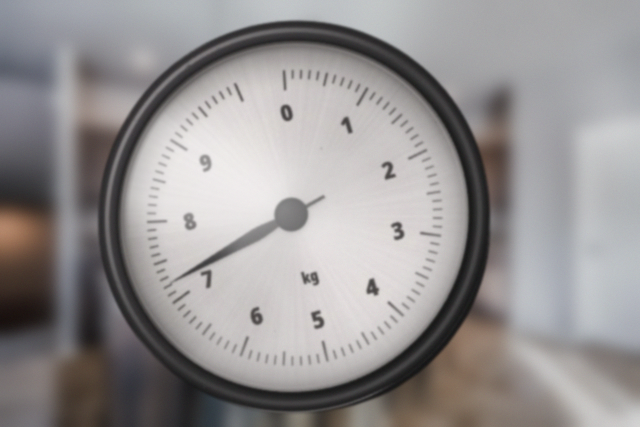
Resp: 7.2 kg
